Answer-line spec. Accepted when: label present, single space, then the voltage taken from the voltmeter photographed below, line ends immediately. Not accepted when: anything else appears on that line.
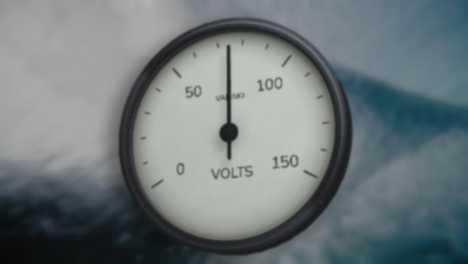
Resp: 75 V
